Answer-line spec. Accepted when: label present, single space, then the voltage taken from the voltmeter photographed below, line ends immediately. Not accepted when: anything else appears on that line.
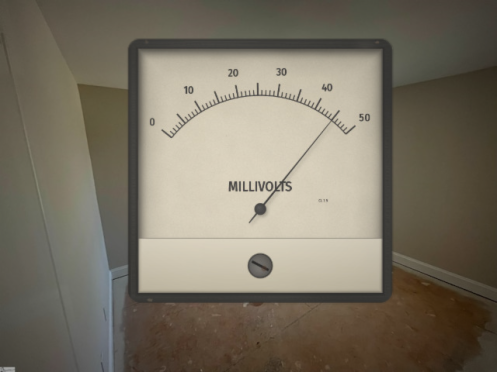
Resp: 45 mV
